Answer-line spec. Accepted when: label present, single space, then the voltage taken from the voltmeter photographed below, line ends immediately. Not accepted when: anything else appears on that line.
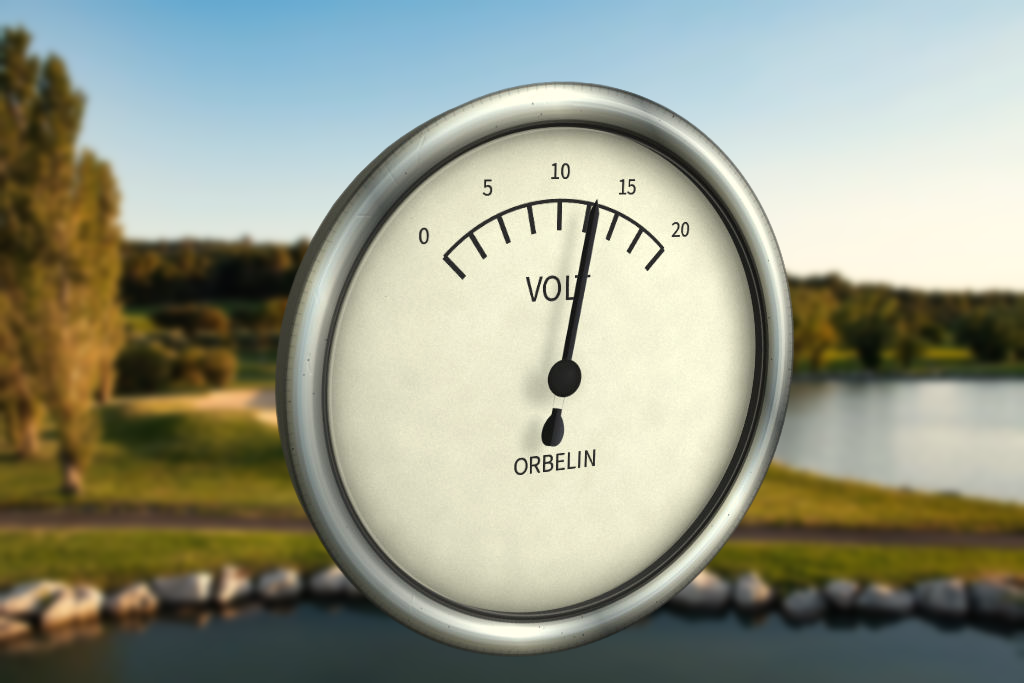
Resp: 12.5 V
